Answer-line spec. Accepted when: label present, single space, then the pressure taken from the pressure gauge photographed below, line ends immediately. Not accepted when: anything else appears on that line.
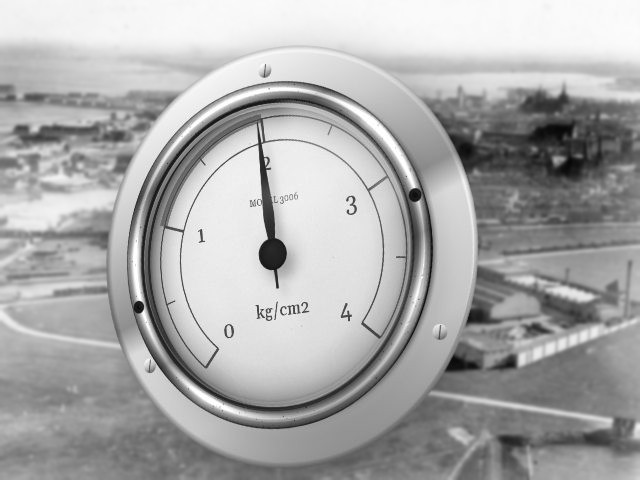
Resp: 2 kg/cm²
